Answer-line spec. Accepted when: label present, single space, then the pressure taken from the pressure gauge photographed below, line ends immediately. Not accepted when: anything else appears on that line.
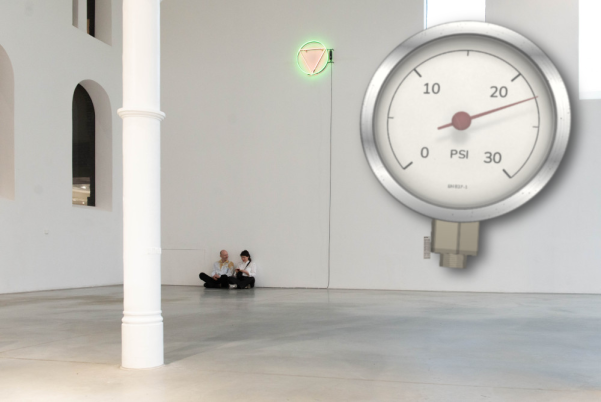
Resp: 22.5 psi
